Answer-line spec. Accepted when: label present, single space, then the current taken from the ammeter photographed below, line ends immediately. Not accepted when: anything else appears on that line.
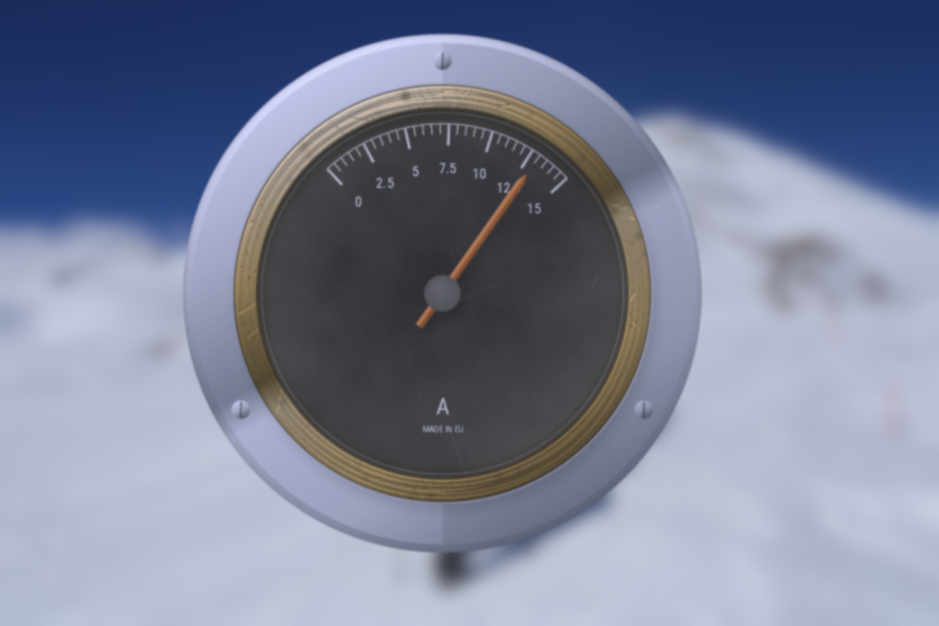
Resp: 13 A
